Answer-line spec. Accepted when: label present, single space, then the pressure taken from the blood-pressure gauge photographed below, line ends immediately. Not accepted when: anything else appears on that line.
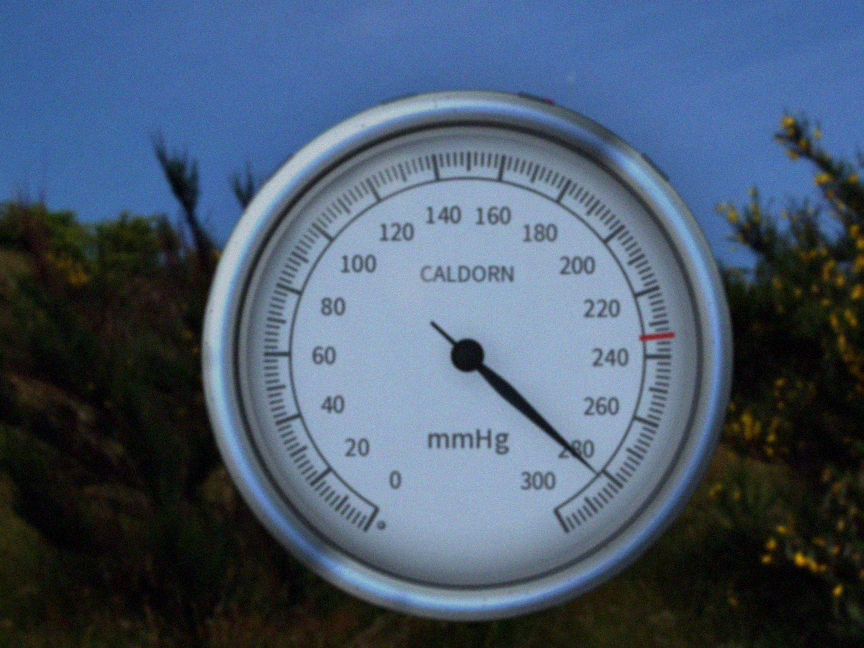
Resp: 282 mmHg
